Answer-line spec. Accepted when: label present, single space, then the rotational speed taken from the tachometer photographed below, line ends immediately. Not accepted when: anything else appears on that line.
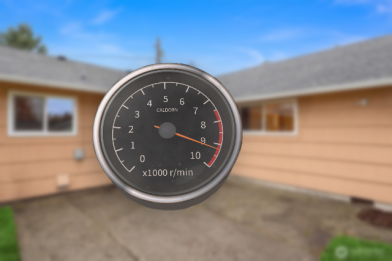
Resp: 9250 rpm
